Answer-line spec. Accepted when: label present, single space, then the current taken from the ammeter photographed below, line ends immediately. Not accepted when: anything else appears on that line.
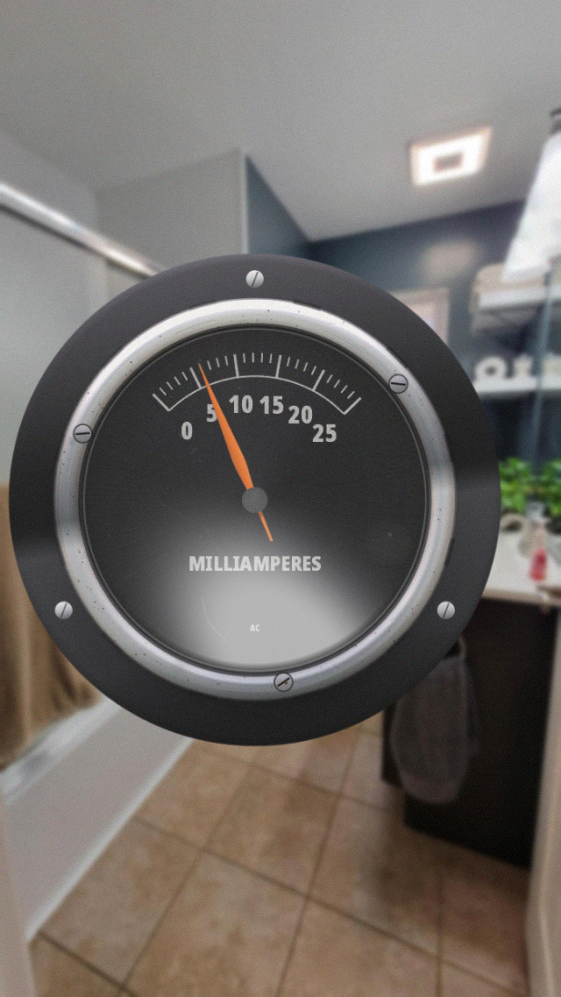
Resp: 6 mA
